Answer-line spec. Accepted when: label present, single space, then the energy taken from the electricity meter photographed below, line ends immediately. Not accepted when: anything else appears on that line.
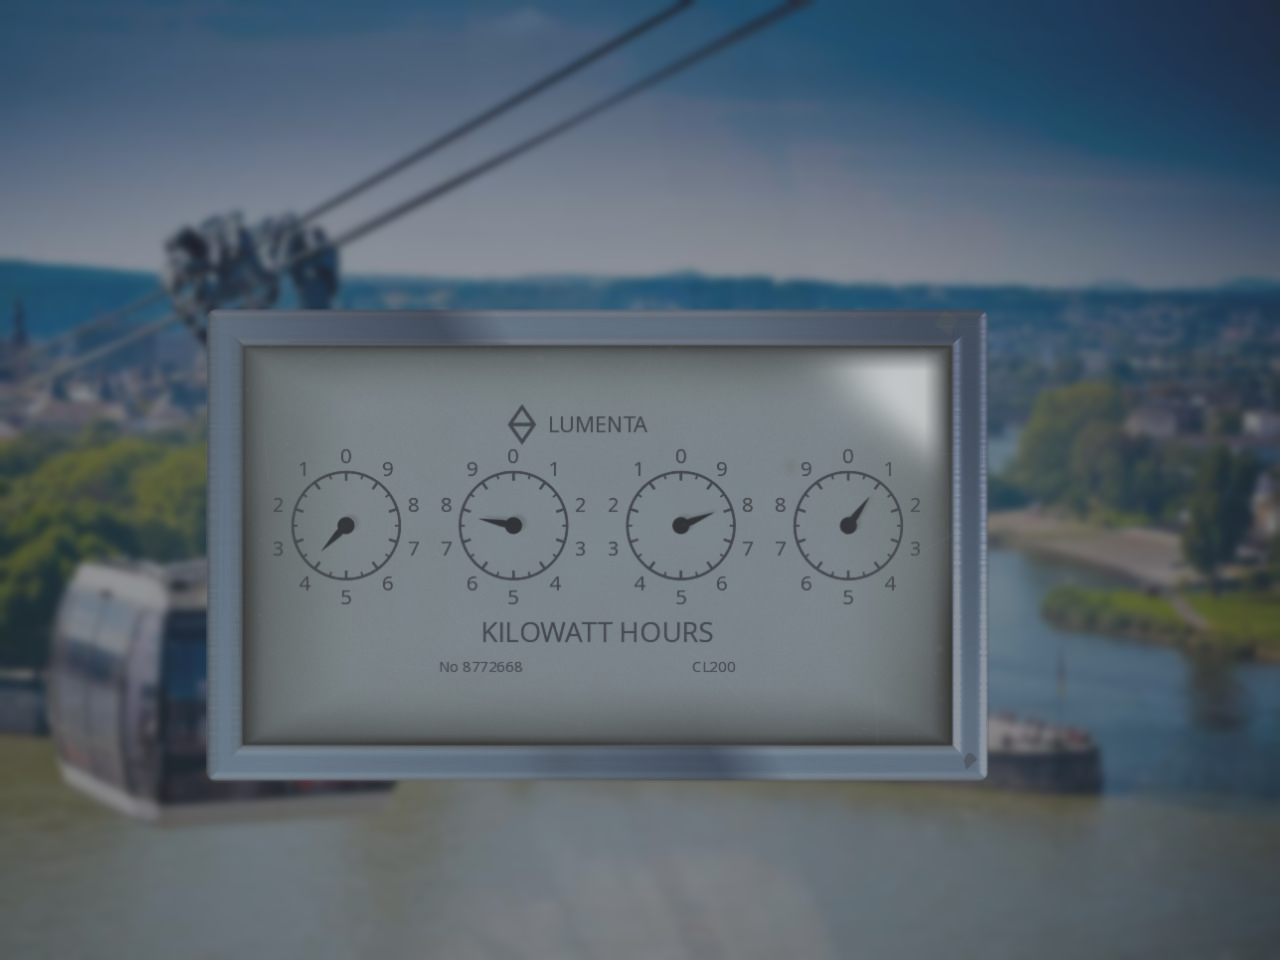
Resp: 3781 kWh
